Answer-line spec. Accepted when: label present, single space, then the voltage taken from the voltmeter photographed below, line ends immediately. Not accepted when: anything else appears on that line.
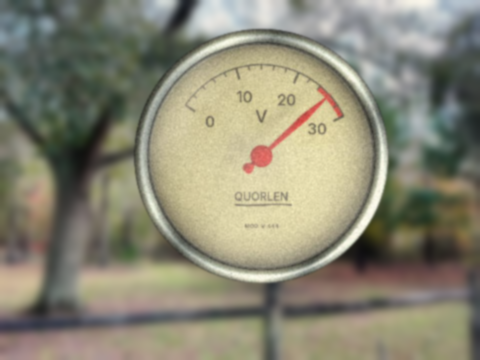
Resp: 26 V
